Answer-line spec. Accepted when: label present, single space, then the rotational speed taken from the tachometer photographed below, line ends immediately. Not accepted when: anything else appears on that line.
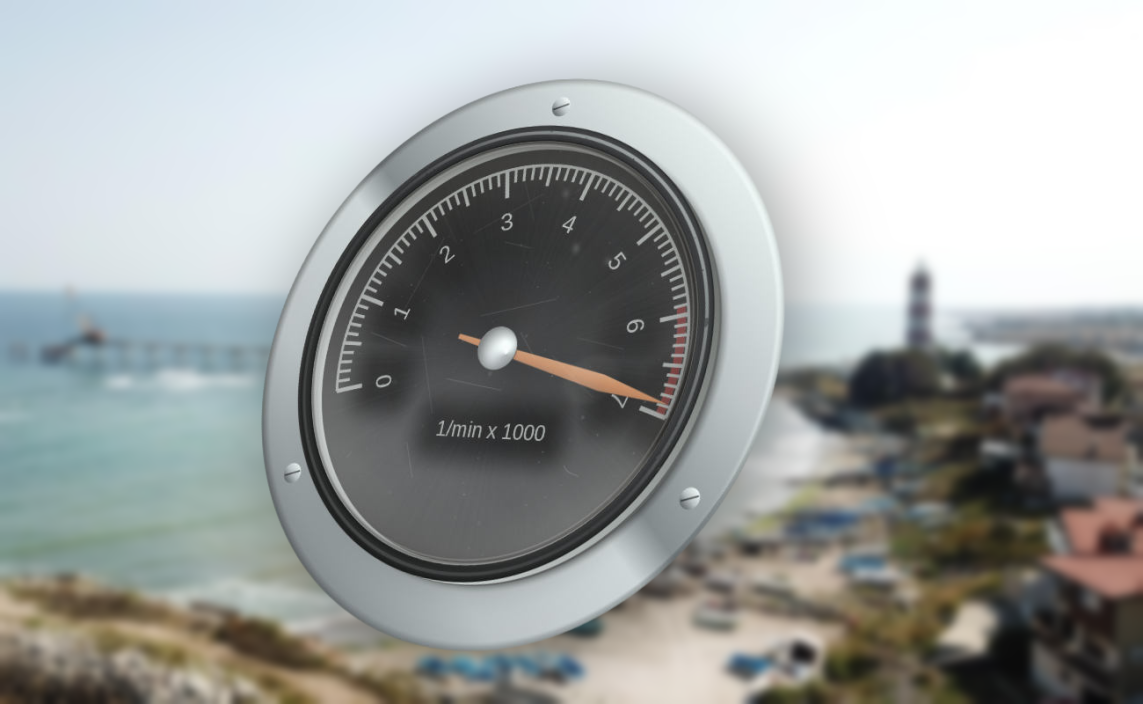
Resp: 6900 rpm
